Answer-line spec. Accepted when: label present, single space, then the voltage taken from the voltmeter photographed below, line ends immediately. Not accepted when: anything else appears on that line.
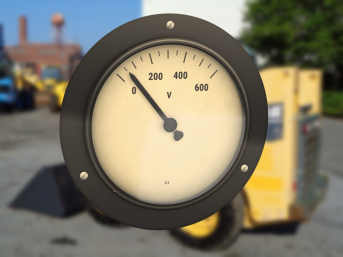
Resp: 50 V
